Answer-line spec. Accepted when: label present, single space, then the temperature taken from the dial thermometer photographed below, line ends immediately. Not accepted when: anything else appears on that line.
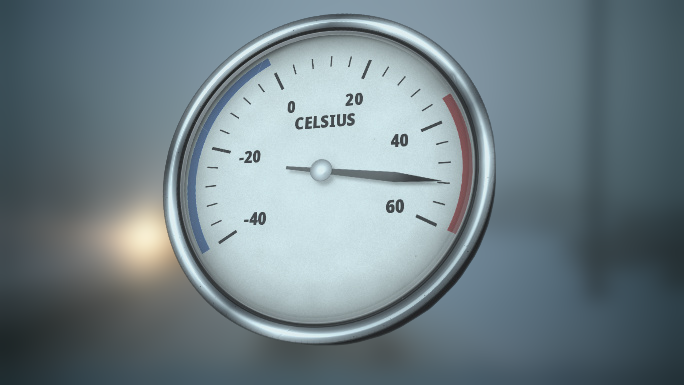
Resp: 52 °C
